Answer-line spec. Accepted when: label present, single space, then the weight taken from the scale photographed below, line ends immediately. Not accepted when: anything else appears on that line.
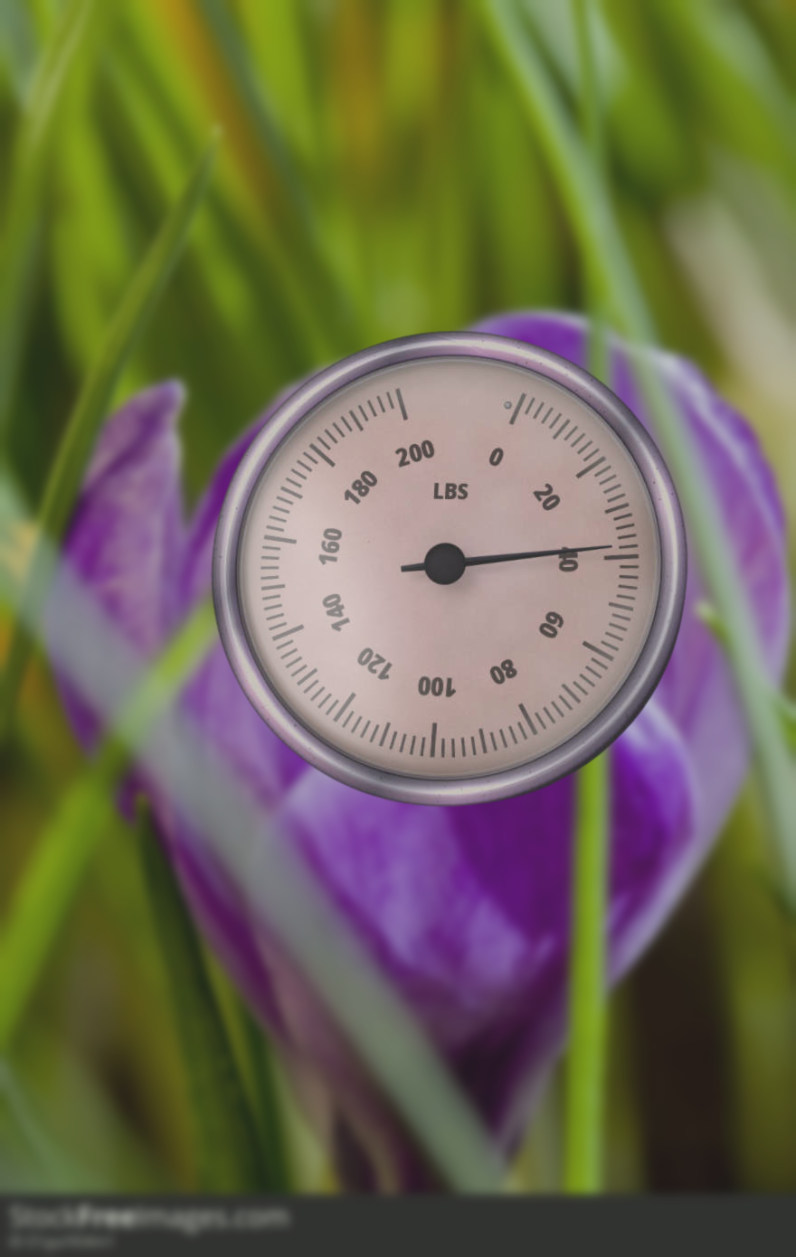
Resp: 38 lb
